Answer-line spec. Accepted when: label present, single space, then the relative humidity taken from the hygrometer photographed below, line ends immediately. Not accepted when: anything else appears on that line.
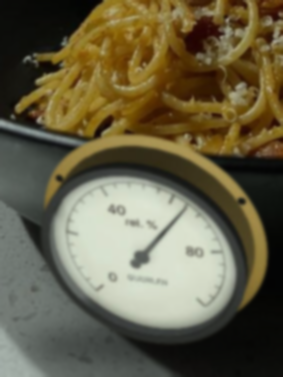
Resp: 64 %
